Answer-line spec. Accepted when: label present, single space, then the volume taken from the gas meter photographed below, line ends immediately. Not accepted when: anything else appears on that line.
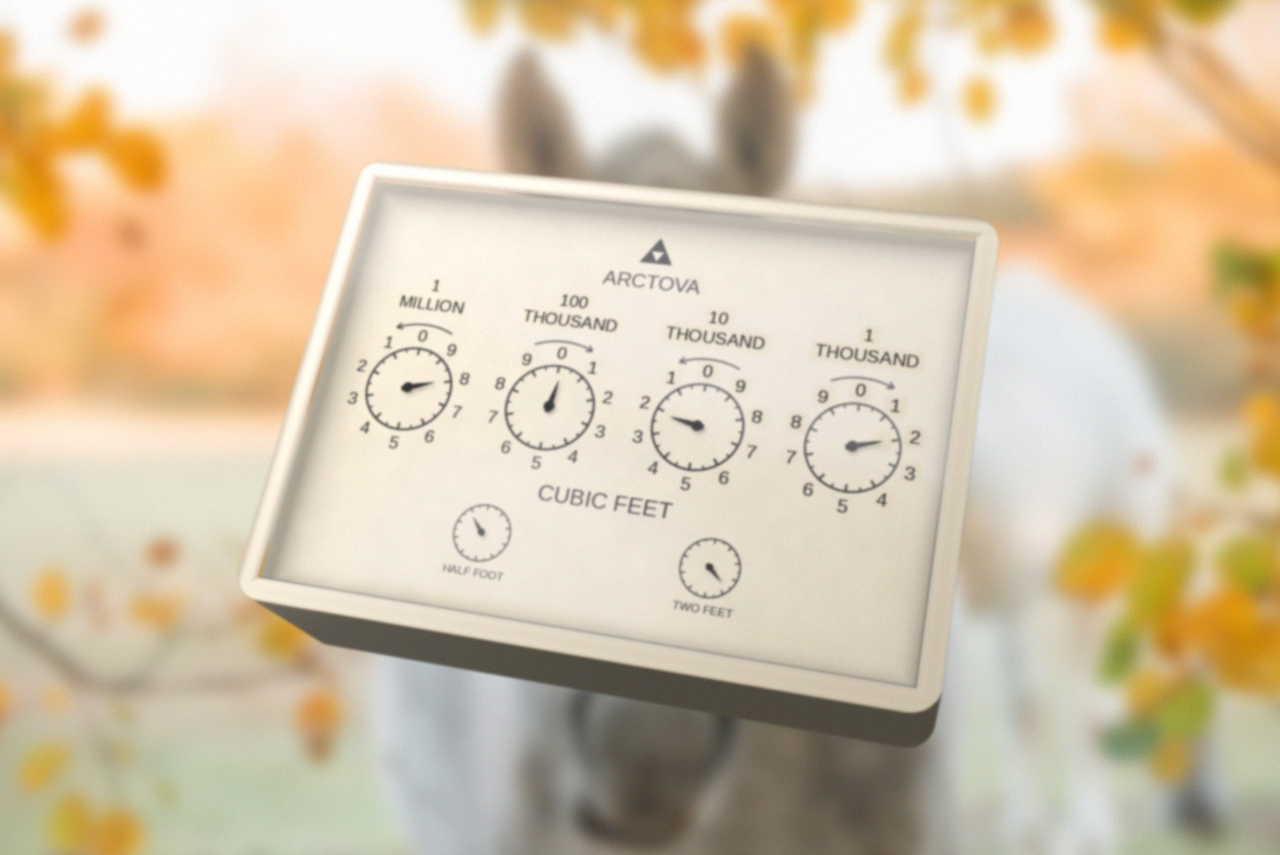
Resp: 802200 ft³
